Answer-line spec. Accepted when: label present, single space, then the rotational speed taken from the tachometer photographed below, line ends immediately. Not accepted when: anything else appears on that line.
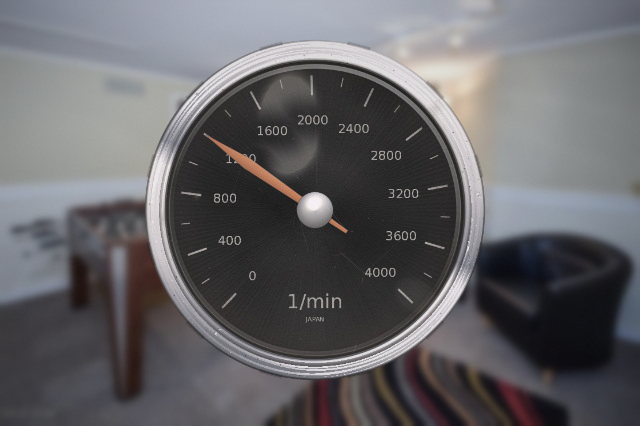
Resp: 1200 rpm
